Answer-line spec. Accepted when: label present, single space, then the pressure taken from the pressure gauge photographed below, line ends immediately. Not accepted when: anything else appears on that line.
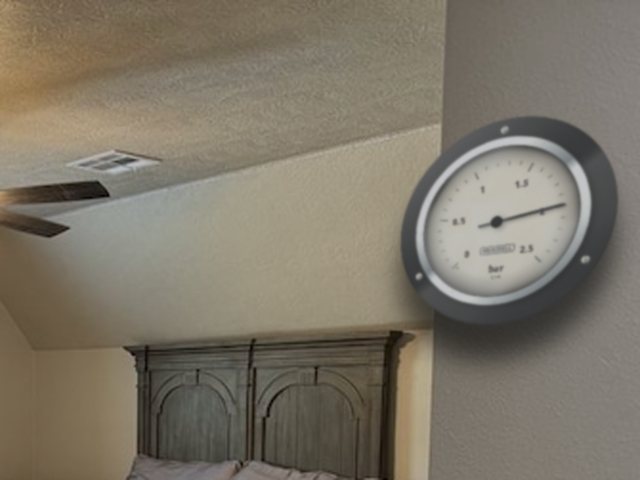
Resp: 2 bar
